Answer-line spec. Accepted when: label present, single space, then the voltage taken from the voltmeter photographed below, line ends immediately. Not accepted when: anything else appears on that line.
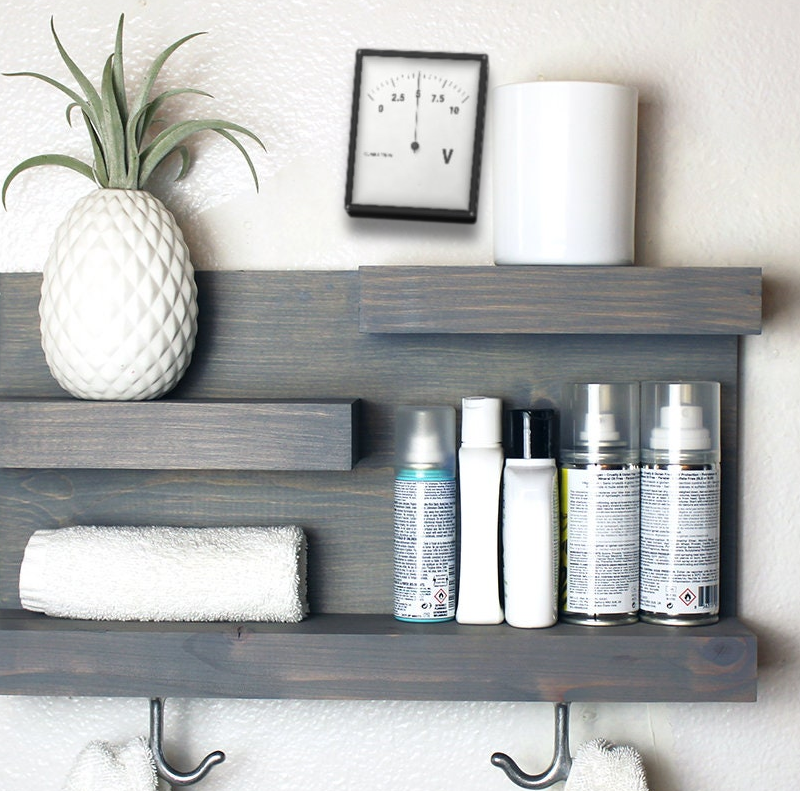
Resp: 5 V
